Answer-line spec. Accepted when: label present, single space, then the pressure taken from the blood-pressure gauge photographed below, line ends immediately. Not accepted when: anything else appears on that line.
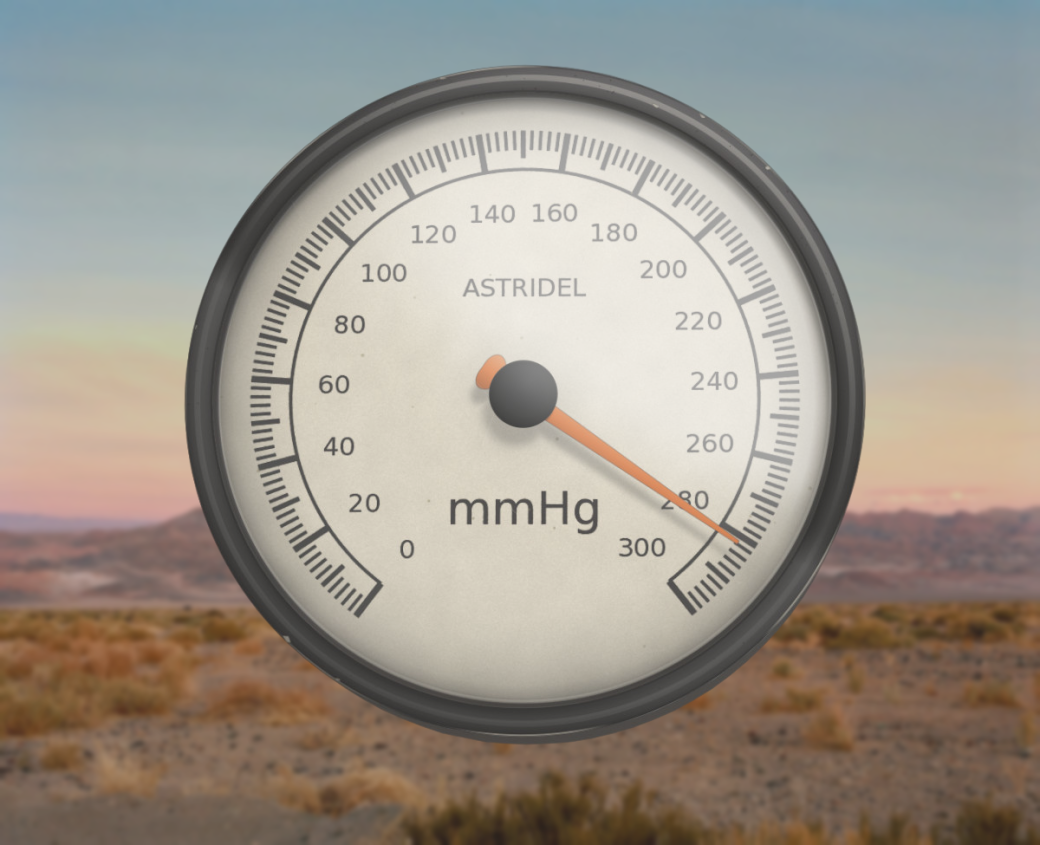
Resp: 282 mmHg
